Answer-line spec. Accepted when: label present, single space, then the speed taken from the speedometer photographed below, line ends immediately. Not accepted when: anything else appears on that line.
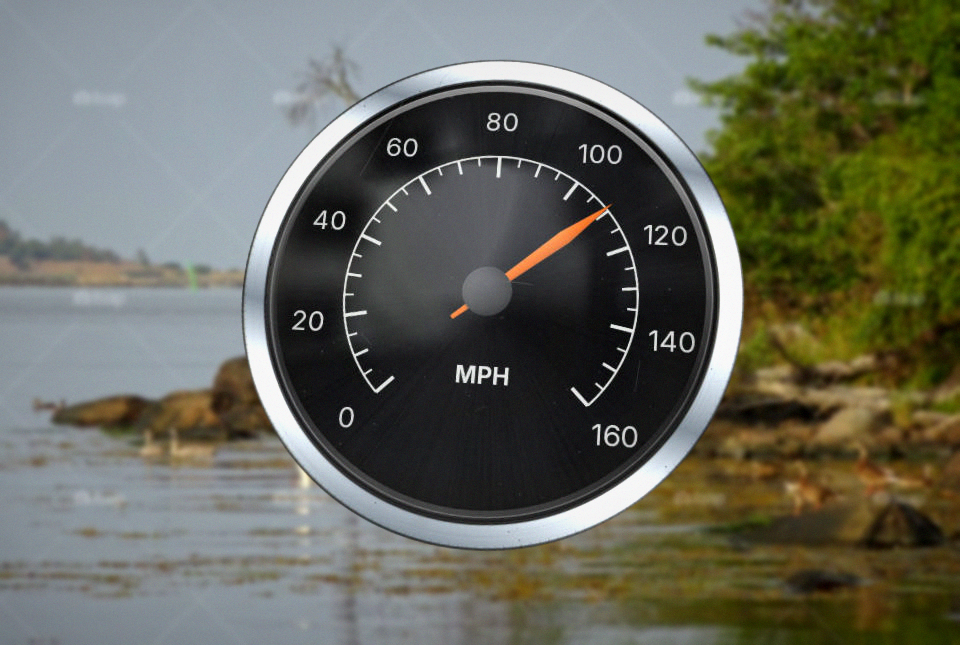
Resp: 110 mph
